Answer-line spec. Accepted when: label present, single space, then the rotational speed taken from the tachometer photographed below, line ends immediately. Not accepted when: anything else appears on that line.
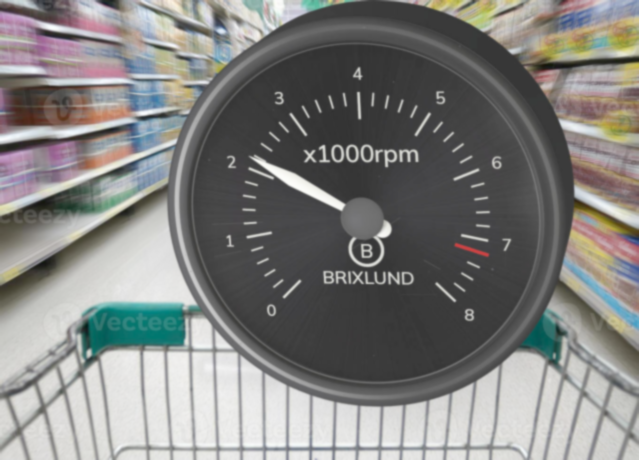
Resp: 2200 rpm
